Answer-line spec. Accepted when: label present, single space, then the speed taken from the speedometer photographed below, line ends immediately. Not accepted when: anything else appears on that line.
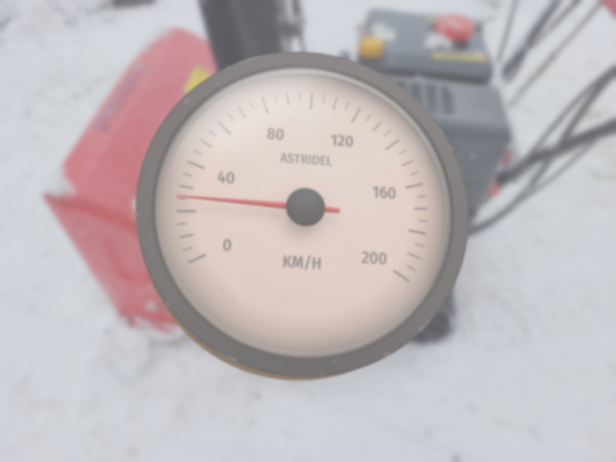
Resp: 25 km/h
